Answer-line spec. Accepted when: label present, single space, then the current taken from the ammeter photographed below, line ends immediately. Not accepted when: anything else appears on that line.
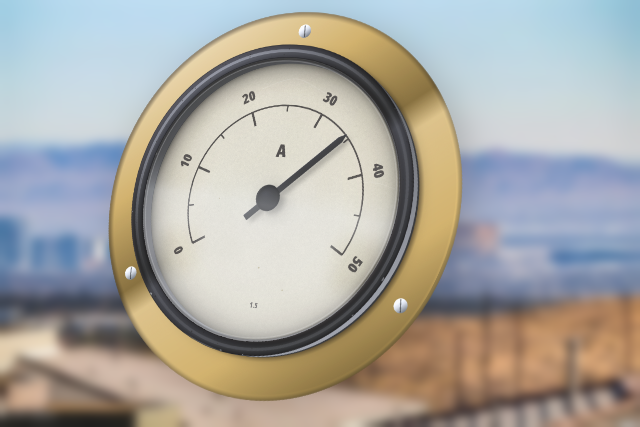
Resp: 35 A
